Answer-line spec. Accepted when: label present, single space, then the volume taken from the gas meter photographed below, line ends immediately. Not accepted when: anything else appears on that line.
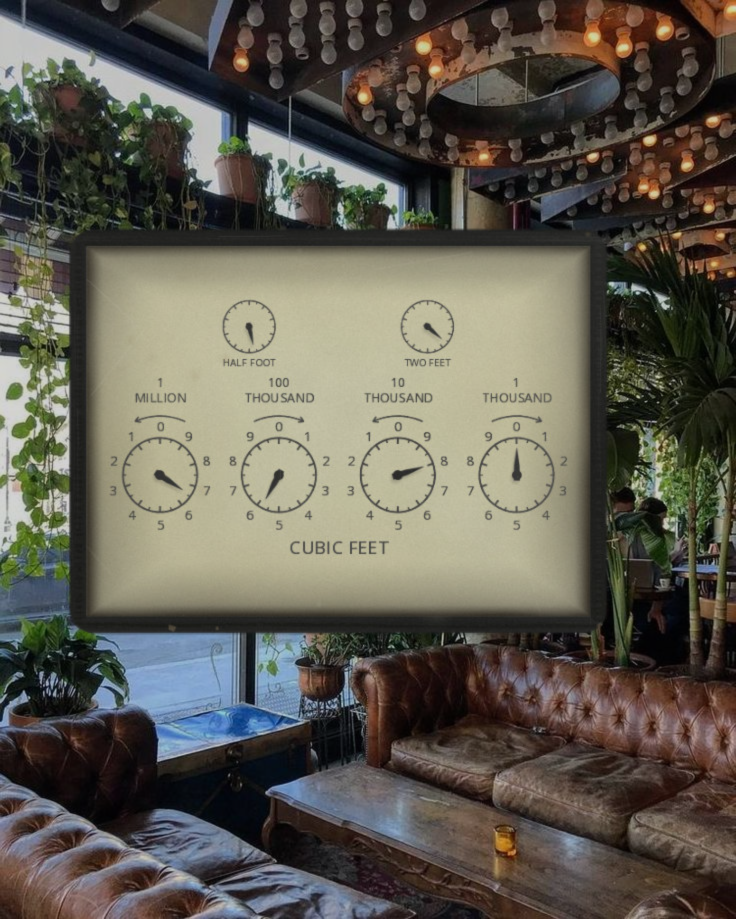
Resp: 658000 ft³
